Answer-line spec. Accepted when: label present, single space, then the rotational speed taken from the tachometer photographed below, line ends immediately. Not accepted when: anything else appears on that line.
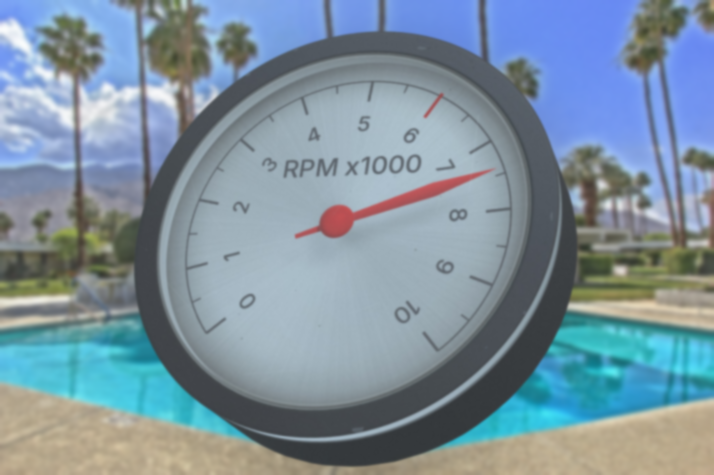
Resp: 7500 rpm
